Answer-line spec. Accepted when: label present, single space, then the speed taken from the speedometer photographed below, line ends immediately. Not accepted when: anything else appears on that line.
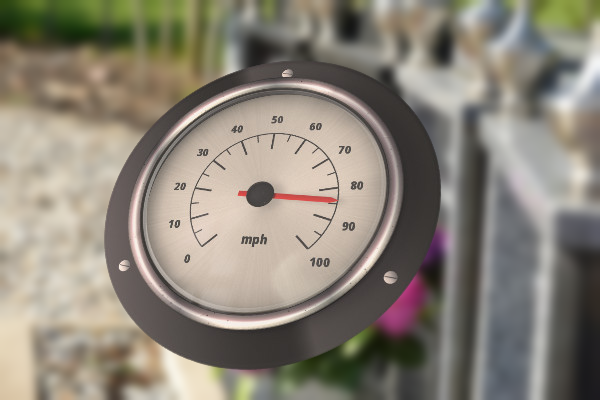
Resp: 85 mph
